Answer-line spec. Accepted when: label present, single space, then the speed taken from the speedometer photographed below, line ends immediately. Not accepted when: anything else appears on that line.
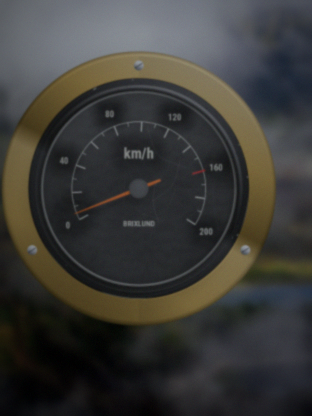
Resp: 5 km/h
